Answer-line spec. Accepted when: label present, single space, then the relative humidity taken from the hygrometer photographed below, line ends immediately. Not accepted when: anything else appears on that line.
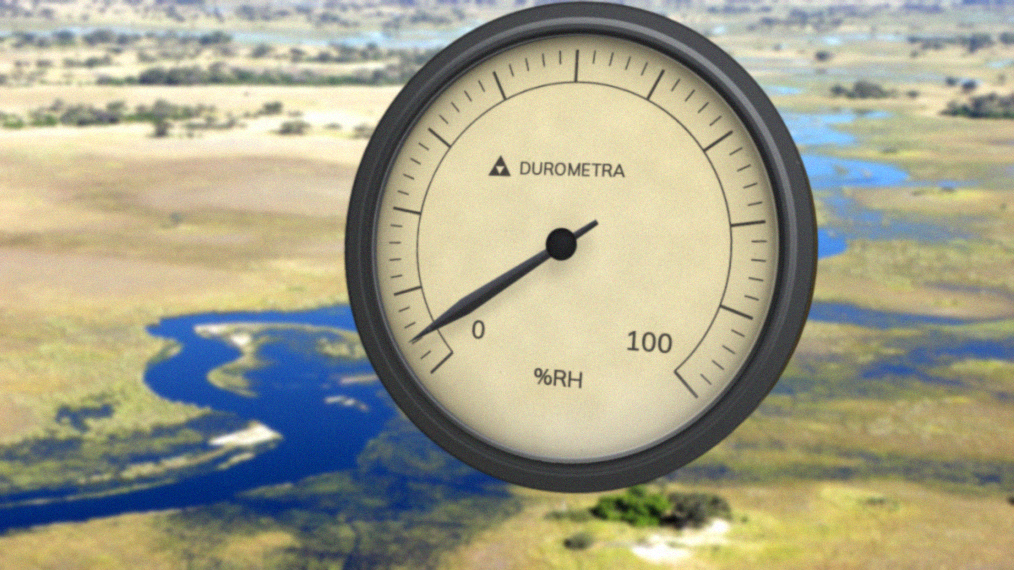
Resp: 4 %
